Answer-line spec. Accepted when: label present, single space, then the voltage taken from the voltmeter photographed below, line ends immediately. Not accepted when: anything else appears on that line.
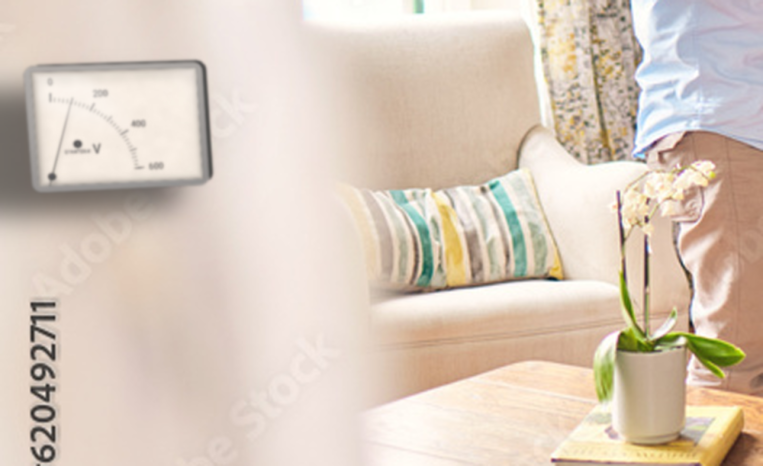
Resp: 100 V
